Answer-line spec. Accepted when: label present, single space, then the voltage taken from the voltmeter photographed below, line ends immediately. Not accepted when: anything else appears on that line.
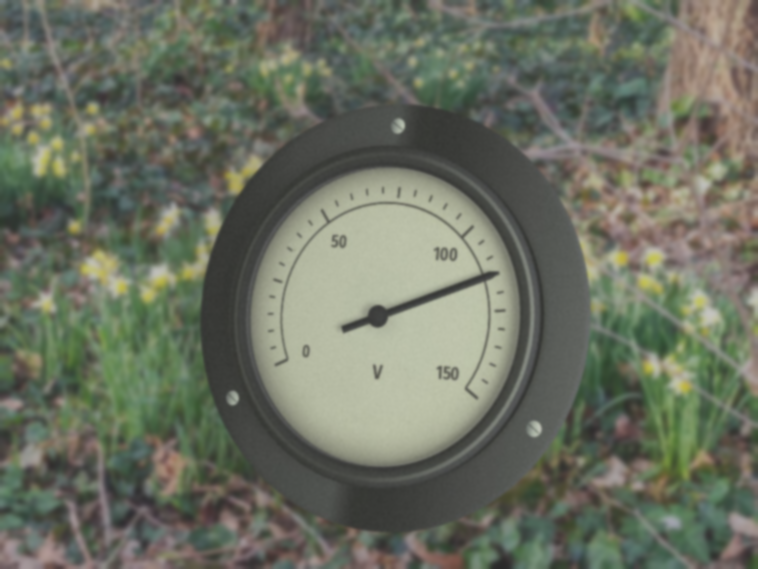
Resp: 115 V
